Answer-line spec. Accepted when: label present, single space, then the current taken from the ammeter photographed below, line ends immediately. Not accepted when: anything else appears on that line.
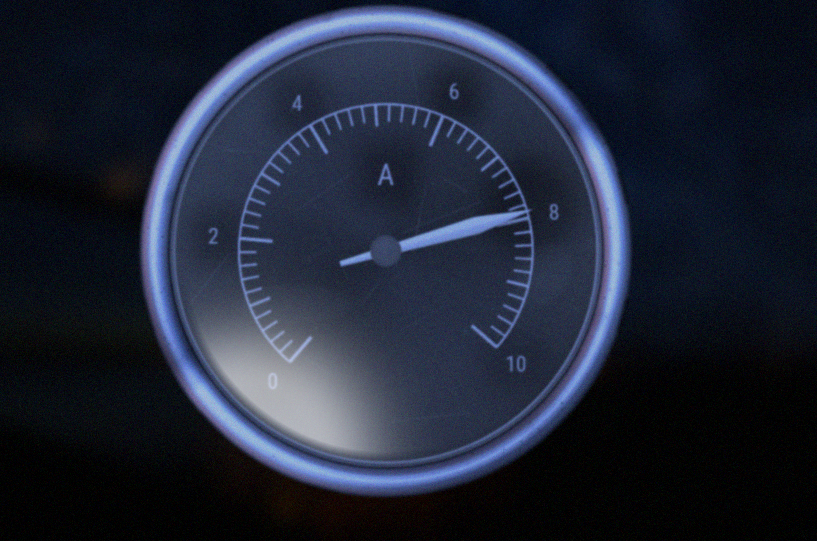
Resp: 7.9 A
